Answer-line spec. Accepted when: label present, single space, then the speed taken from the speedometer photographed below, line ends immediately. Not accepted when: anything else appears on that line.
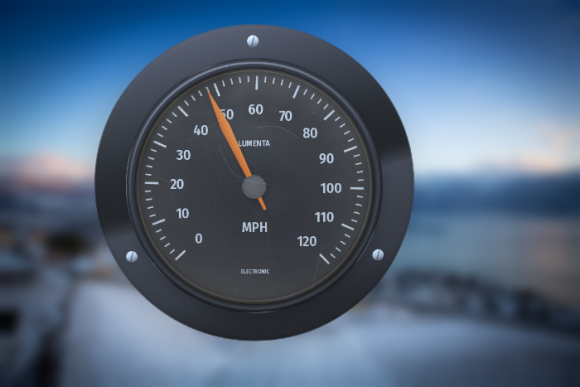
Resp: 48 mph
